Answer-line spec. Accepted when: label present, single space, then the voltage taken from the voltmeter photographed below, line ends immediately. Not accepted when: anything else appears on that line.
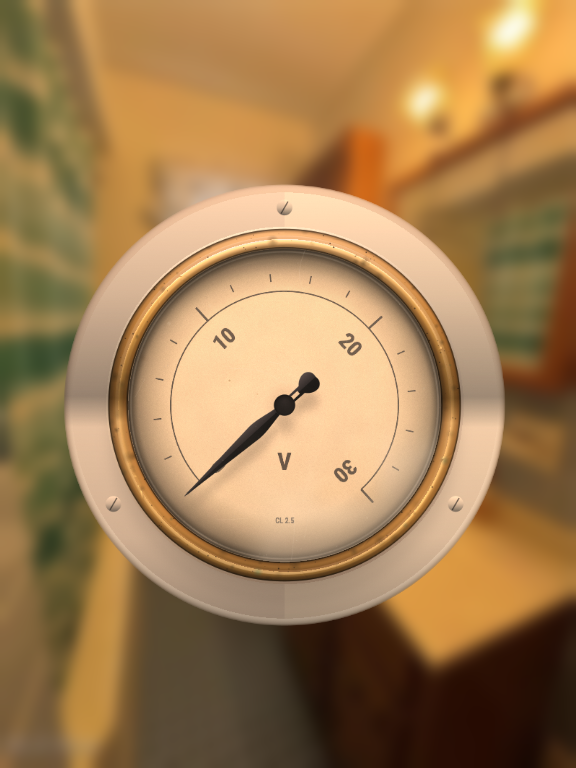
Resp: 0 V
